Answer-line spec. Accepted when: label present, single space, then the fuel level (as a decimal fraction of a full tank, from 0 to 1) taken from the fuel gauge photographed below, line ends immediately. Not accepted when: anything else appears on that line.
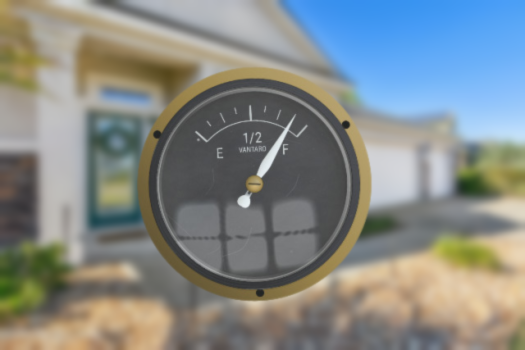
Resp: 0.875
